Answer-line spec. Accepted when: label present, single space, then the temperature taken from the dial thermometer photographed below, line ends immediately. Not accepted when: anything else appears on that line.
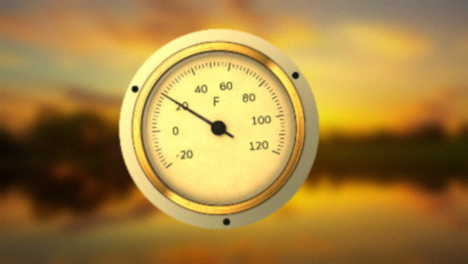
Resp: 20 °F
